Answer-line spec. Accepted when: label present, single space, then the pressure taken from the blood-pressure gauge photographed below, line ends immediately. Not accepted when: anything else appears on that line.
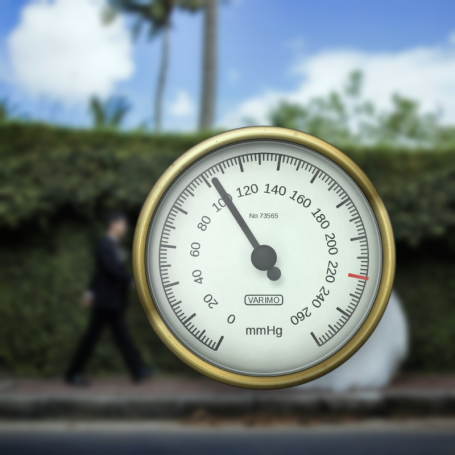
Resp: 104 mmHg
